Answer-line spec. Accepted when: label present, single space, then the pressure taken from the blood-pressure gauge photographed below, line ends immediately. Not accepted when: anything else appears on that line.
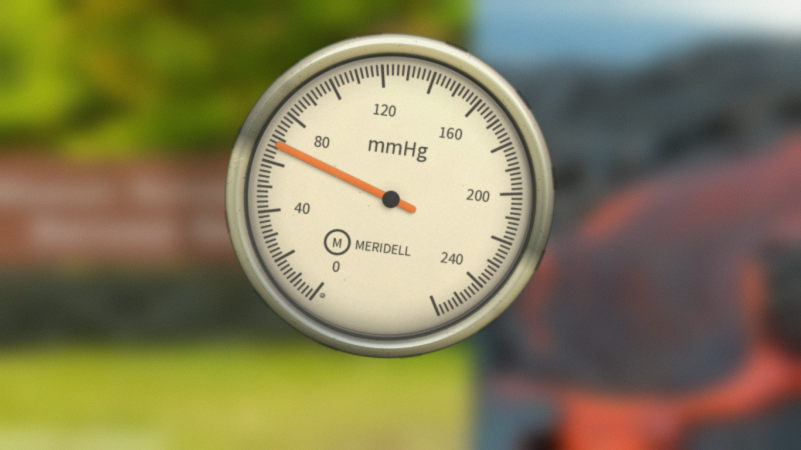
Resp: 68 mmHg
